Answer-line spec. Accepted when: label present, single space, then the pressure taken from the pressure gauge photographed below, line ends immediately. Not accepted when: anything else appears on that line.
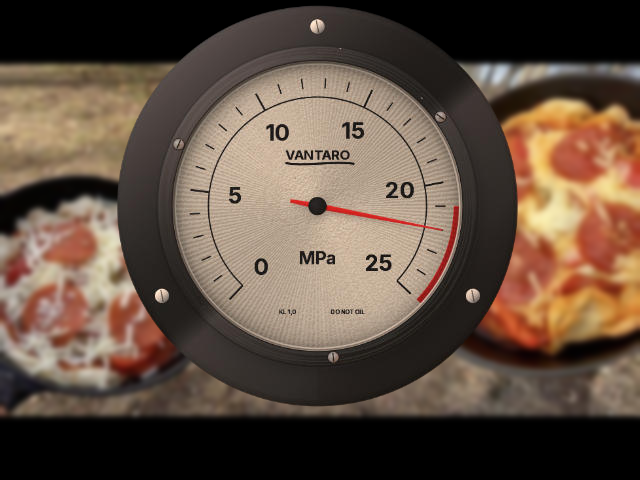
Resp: 22 MPa
